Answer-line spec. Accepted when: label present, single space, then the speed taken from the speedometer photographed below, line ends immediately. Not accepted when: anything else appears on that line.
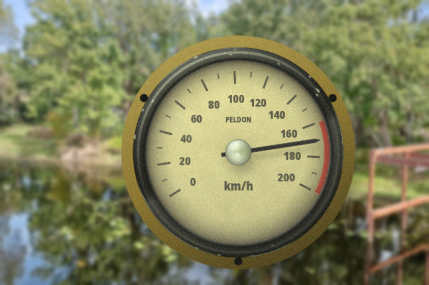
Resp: 170 km/h
